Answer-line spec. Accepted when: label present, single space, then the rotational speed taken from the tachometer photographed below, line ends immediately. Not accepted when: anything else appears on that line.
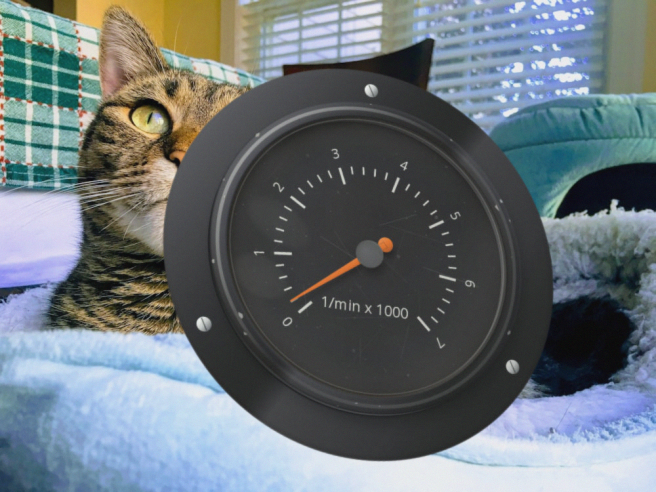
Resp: 200 rpm
